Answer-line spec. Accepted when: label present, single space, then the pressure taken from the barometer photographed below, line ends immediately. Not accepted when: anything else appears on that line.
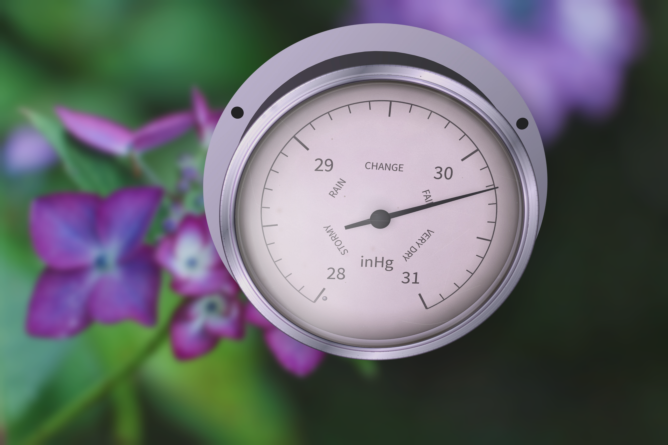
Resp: 30.2 inHg
